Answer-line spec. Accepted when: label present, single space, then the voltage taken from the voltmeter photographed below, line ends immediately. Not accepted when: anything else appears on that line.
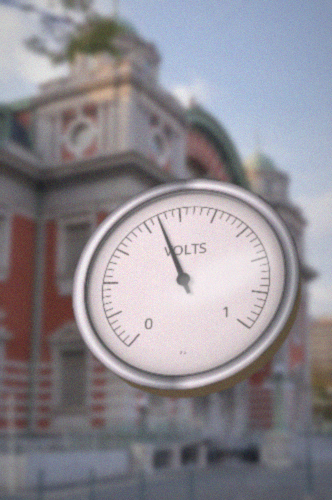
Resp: 0.44 V
